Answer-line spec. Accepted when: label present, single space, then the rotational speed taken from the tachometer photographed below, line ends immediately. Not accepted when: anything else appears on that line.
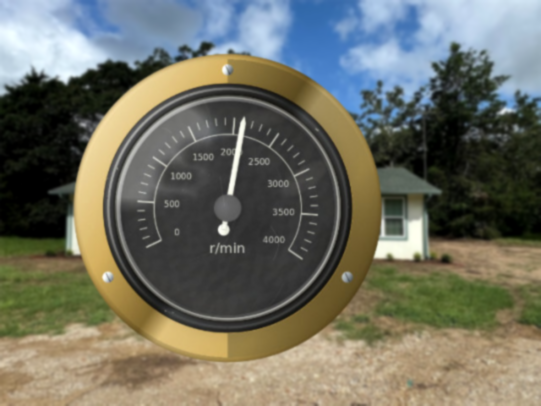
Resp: 2100 rpm
